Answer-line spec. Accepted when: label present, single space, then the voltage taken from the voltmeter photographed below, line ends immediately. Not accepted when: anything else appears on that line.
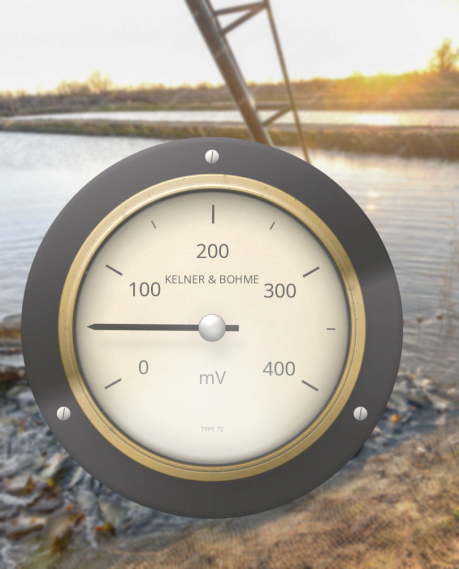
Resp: 50 mV
